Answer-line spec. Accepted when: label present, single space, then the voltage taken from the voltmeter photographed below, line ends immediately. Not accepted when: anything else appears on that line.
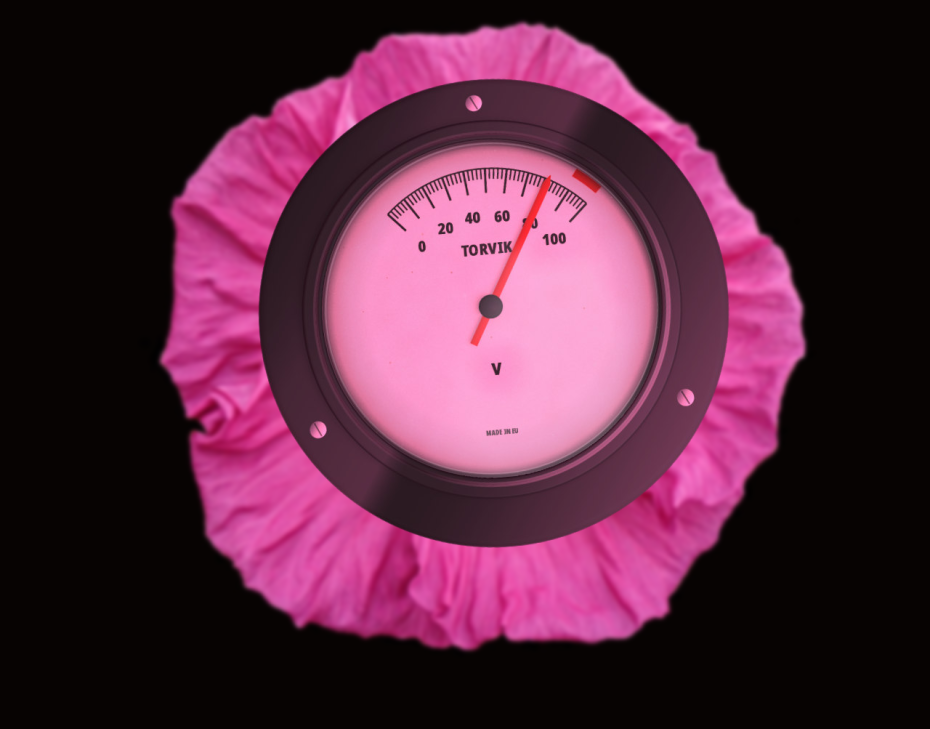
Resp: 80 V
